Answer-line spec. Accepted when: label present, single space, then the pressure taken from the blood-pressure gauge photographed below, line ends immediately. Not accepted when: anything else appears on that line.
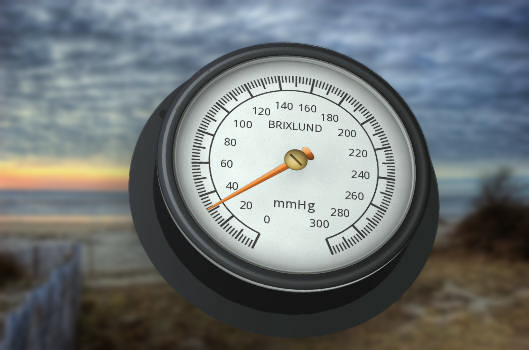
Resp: 30 mmHg
